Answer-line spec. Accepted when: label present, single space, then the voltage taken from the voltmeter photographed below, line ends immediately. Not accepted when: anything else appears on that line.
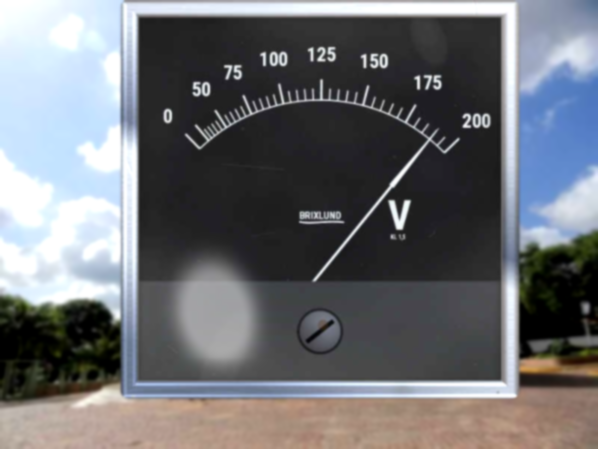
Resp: 190 V
